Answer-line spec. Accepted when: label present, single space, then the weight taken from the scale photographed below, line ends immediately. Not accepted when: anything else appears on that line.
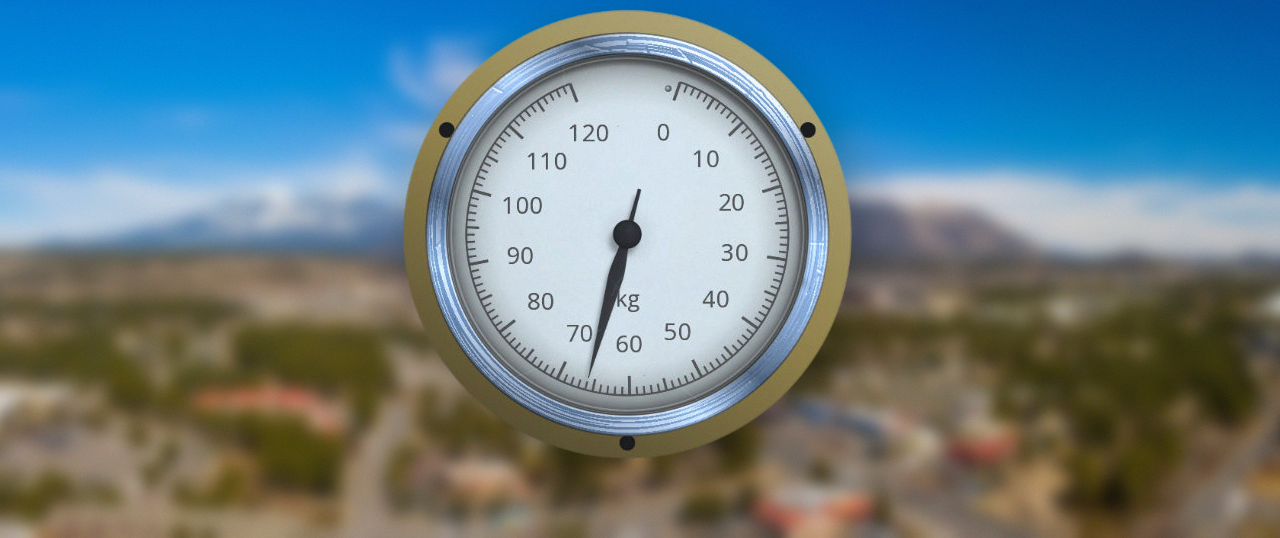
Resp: 66 kg
